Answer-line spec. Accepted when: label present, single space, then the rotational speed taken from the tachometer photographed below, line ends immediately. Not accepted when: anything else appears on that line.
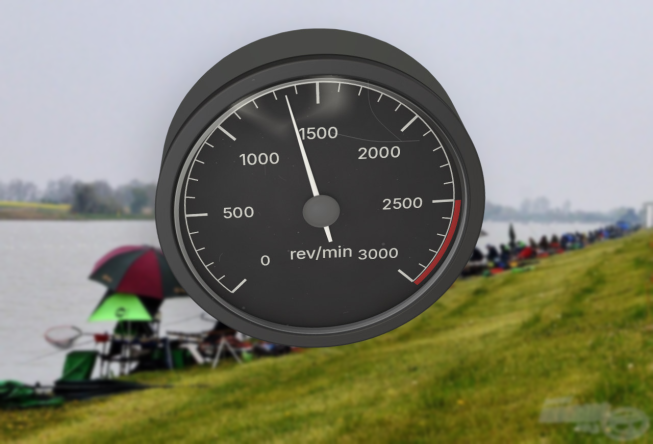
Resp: 1350 rpm
